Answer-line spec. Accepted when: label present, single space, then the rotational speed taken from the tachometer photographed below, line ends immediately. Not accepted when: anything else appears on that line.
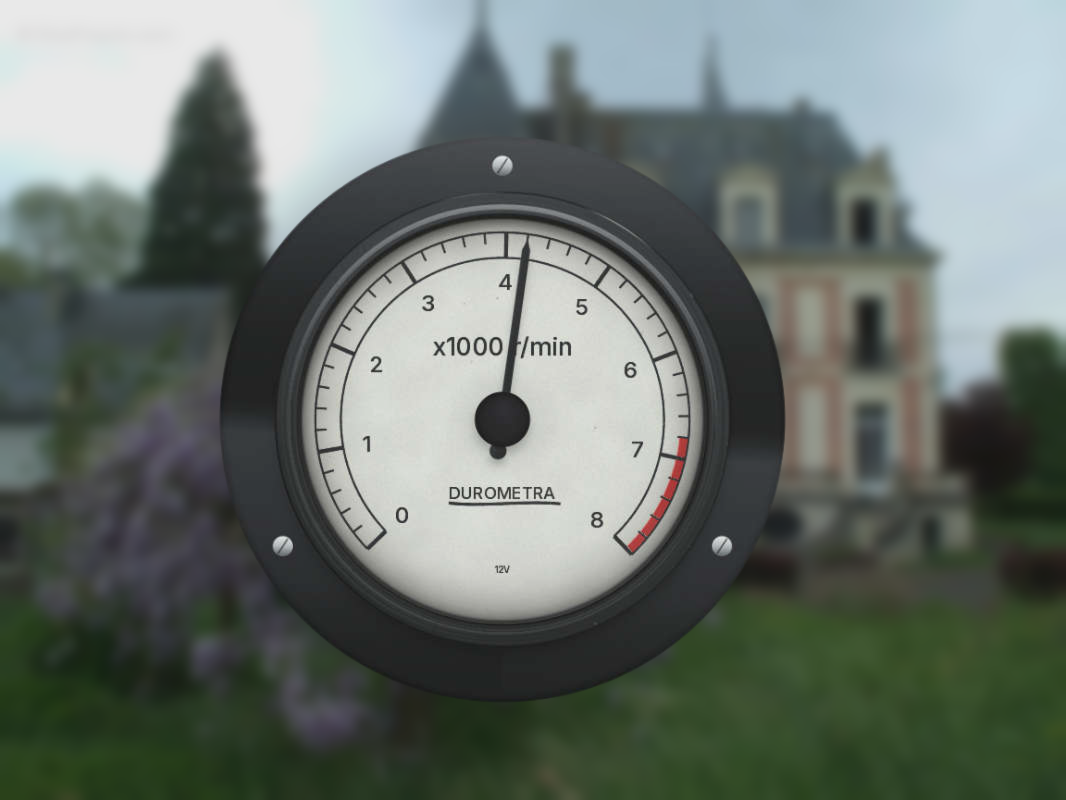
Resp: 4200 rpm
